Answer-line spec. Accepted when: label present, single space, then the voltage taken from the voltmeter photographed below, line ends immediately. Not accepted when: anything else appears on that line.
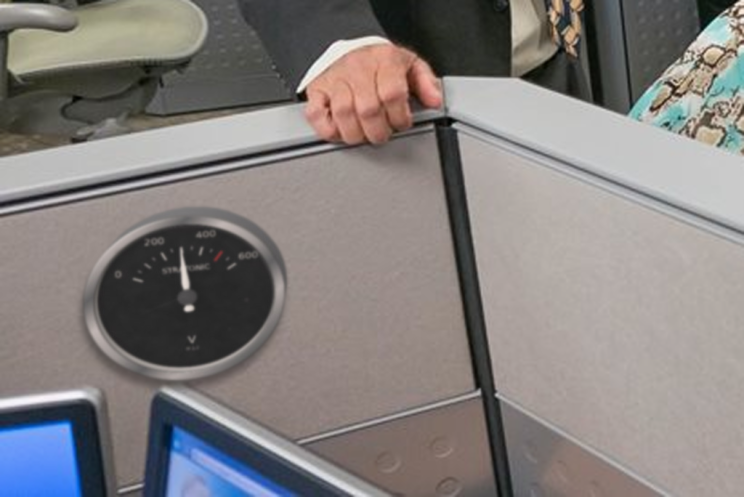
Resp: 300 V
